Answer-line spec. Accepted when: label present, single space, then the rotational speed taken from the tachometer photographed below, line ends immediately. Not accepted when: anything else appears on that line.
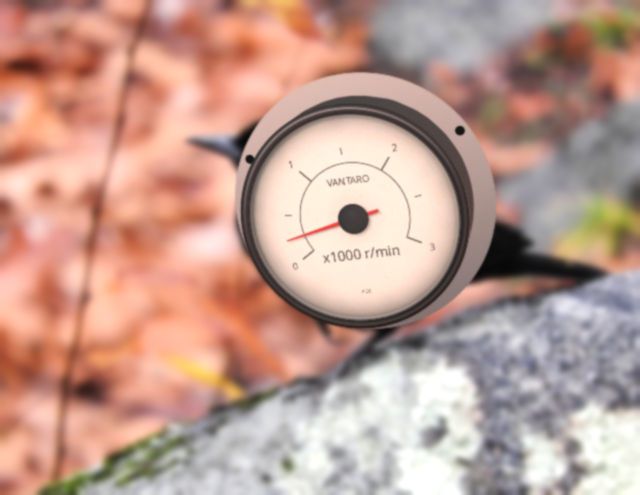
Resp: 250 rpm
